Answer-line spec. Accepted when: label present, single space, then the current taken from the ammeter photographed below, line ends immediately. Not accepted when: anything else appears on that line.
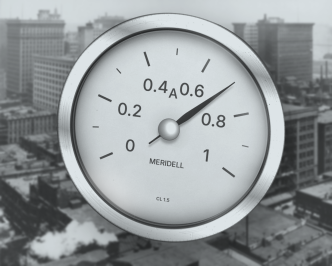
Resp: 0.7 A
